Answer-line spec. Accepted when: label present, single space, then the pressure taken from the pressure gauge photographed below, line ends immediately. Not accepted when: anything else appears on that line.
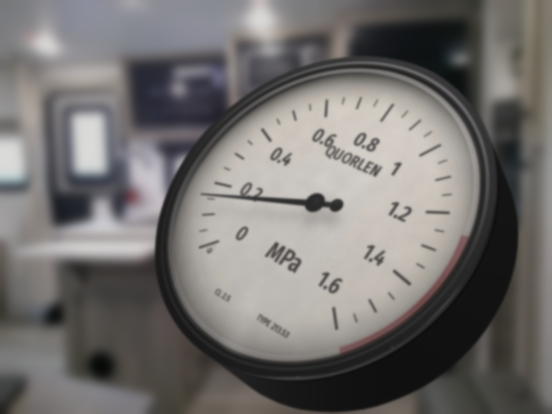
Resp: 0.15 MPa
